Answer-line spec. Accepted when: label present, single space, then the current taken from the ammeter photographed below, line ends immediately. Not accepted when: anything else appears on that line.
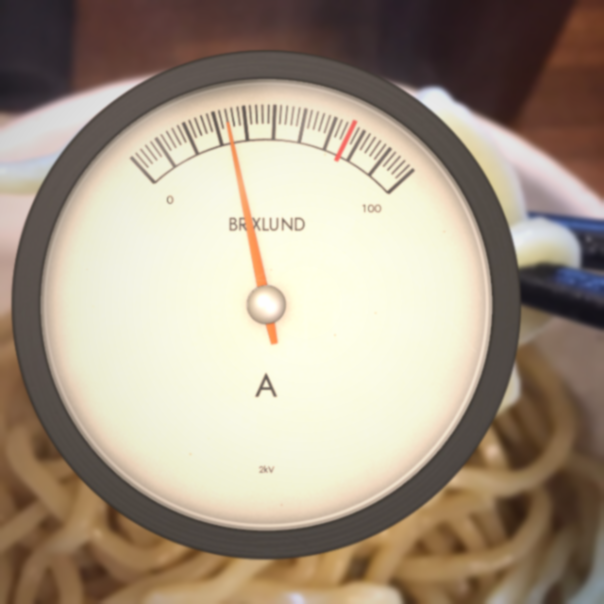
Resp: 34 A
